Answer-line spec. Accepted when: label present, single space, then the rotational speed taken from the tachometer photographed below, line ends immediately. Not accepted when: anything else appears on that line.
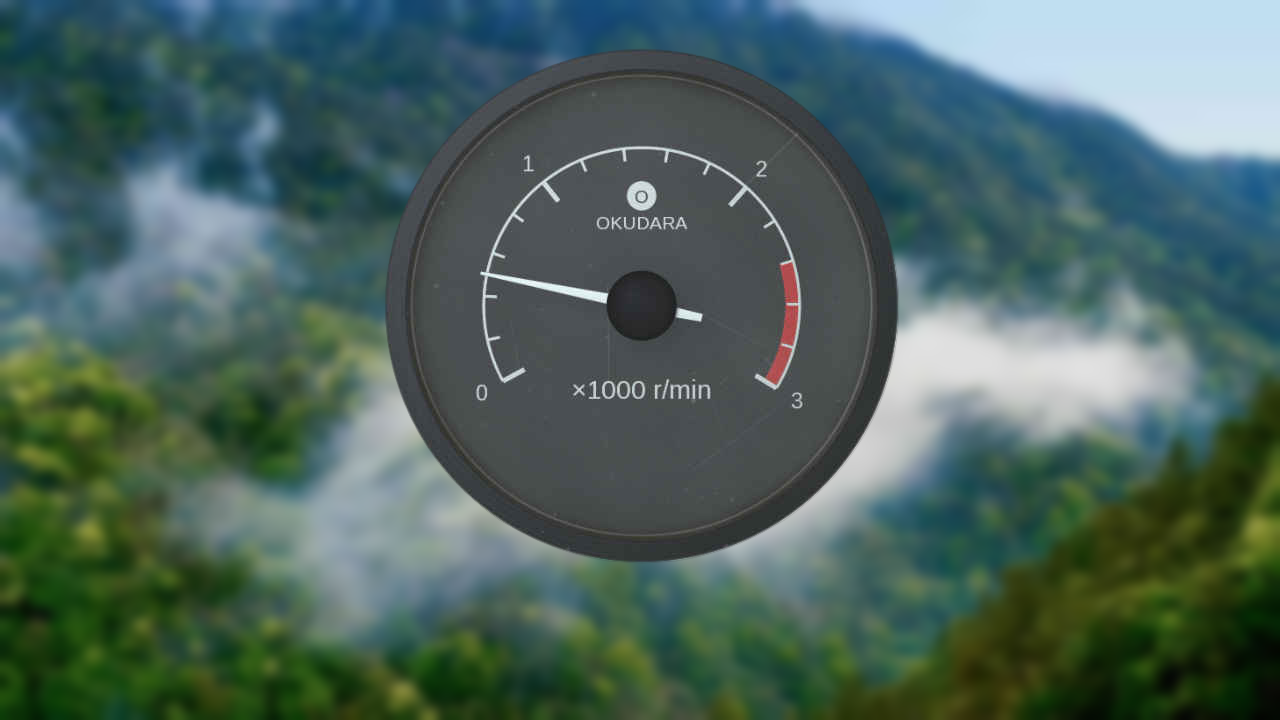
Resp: 500 rpm
